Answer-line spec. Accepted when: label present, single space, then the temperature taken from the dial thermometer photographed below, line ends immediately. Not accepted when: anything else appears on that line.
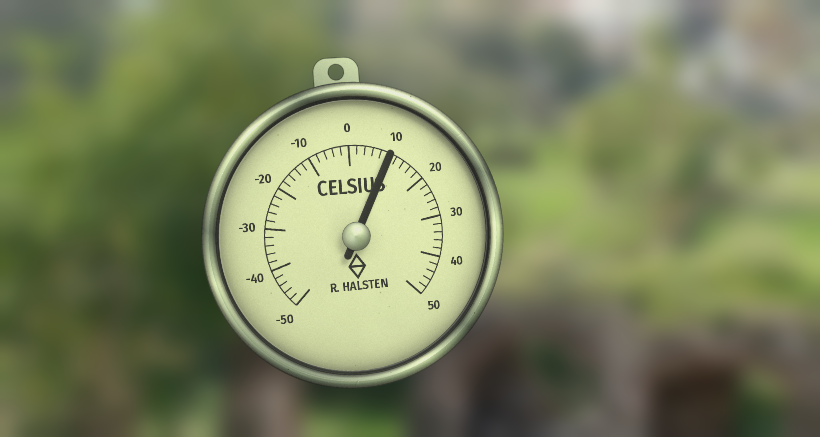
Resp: 10 °C
